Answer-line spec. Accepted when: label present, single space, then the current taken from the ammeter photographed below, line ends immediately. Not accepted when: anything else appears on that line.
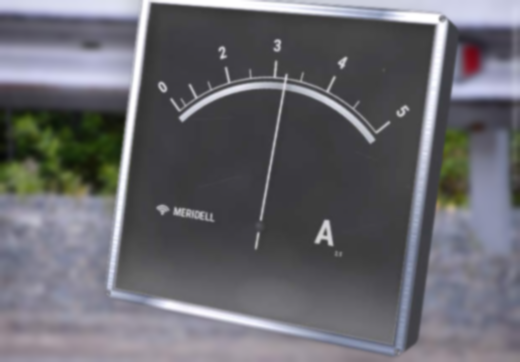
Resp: 3.25 A
